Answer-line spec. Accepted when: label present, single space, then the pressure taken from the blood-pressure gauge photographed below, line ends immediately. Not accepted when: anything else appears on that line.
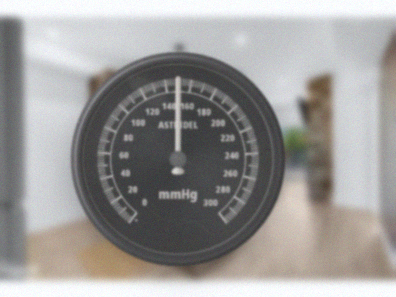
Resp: 150 mmHg
